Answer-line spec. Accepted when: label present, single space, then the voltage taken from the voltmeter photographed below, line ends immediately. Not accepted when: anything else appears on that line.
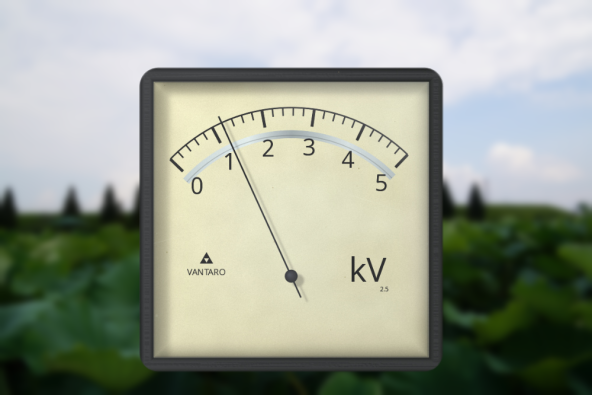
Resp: 1.2 kV
